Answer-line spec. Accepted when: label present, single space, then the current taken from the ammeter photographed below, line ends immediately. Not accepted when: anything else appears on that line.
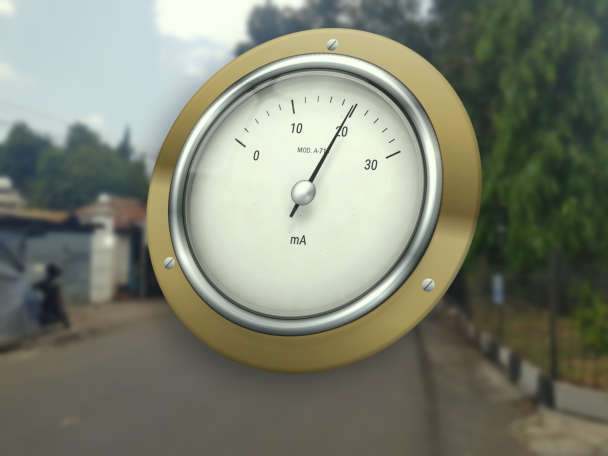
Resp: 20 mA
